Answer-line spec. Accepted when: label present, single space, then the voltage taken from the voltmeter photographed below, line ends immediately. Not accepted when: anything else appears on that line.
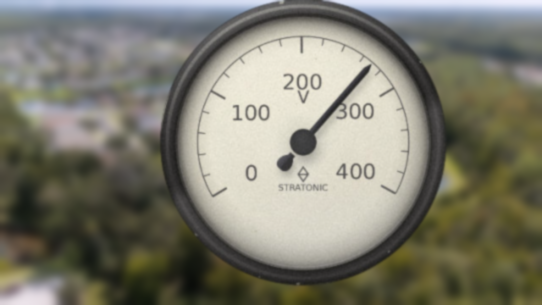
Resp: 270 V
